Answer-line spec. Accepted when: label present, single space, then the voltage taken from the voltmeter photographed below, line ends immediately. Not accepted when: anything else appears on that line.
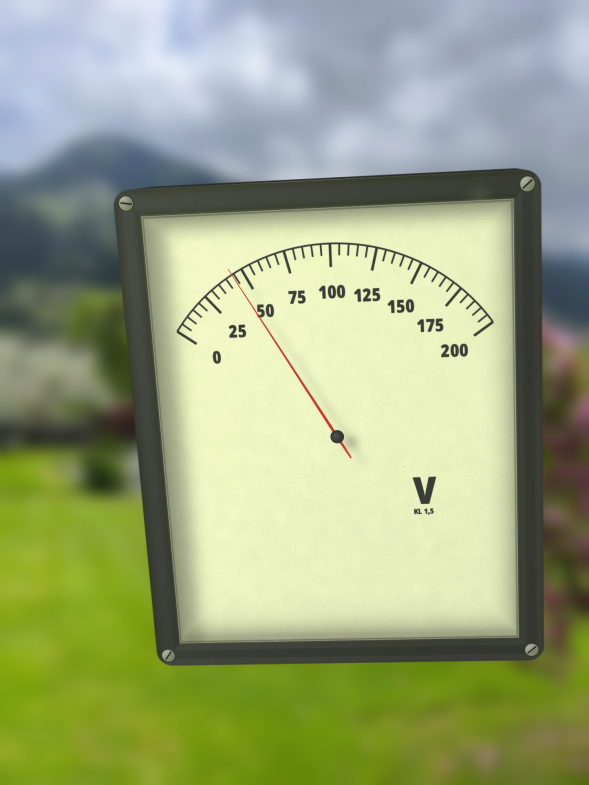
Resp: 45 V
